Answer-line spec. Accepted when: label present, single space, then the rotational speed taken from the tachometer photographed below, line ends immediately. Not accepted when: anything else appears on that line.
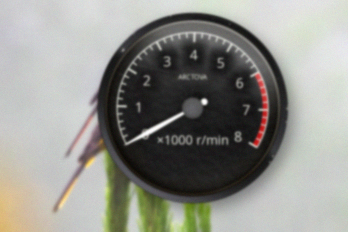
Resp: 0 rpm
